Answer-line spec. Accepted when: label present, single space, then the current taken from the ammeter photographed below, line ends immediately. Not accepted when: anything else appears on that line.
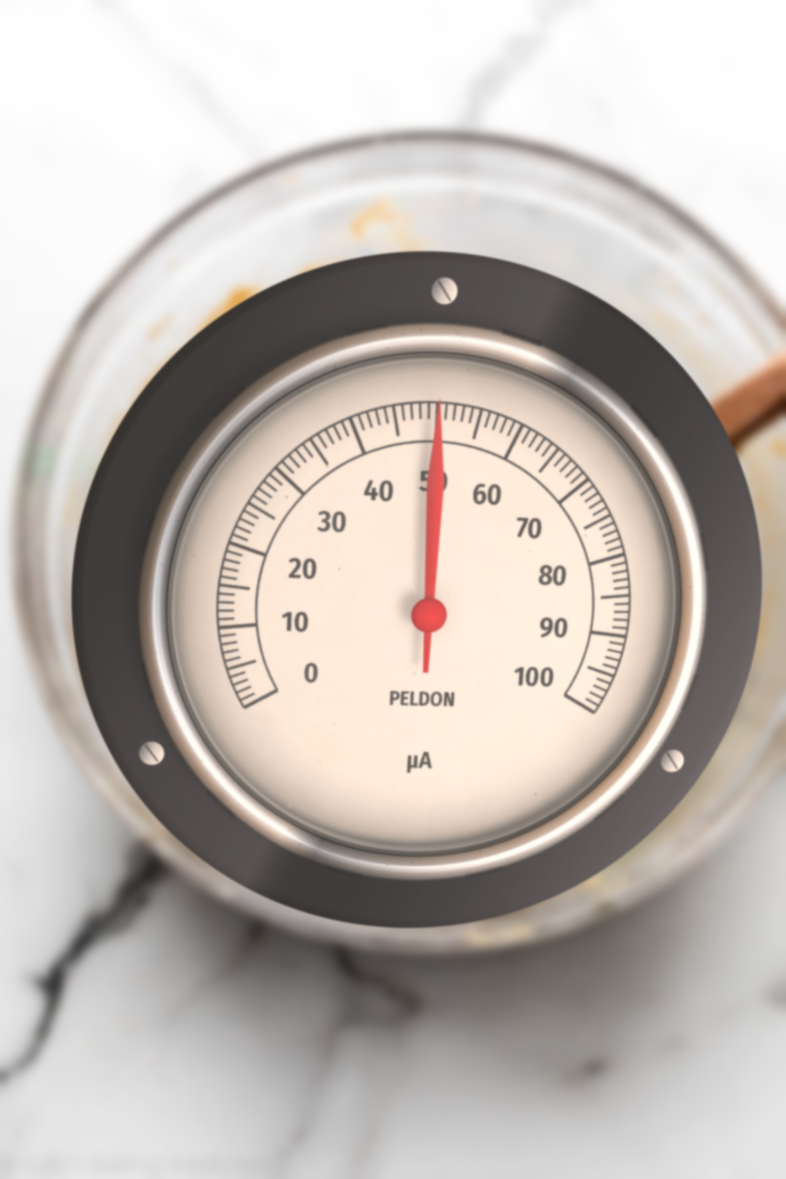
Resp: 50 µA
